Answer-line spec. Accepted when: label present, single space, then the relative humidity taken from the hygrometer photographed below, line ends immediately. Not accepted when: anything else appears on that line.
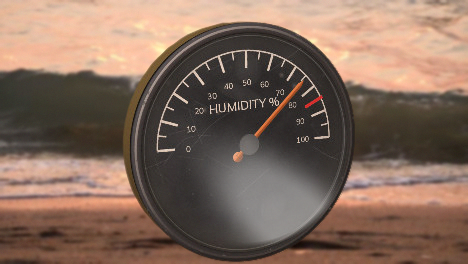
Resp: 75 %
